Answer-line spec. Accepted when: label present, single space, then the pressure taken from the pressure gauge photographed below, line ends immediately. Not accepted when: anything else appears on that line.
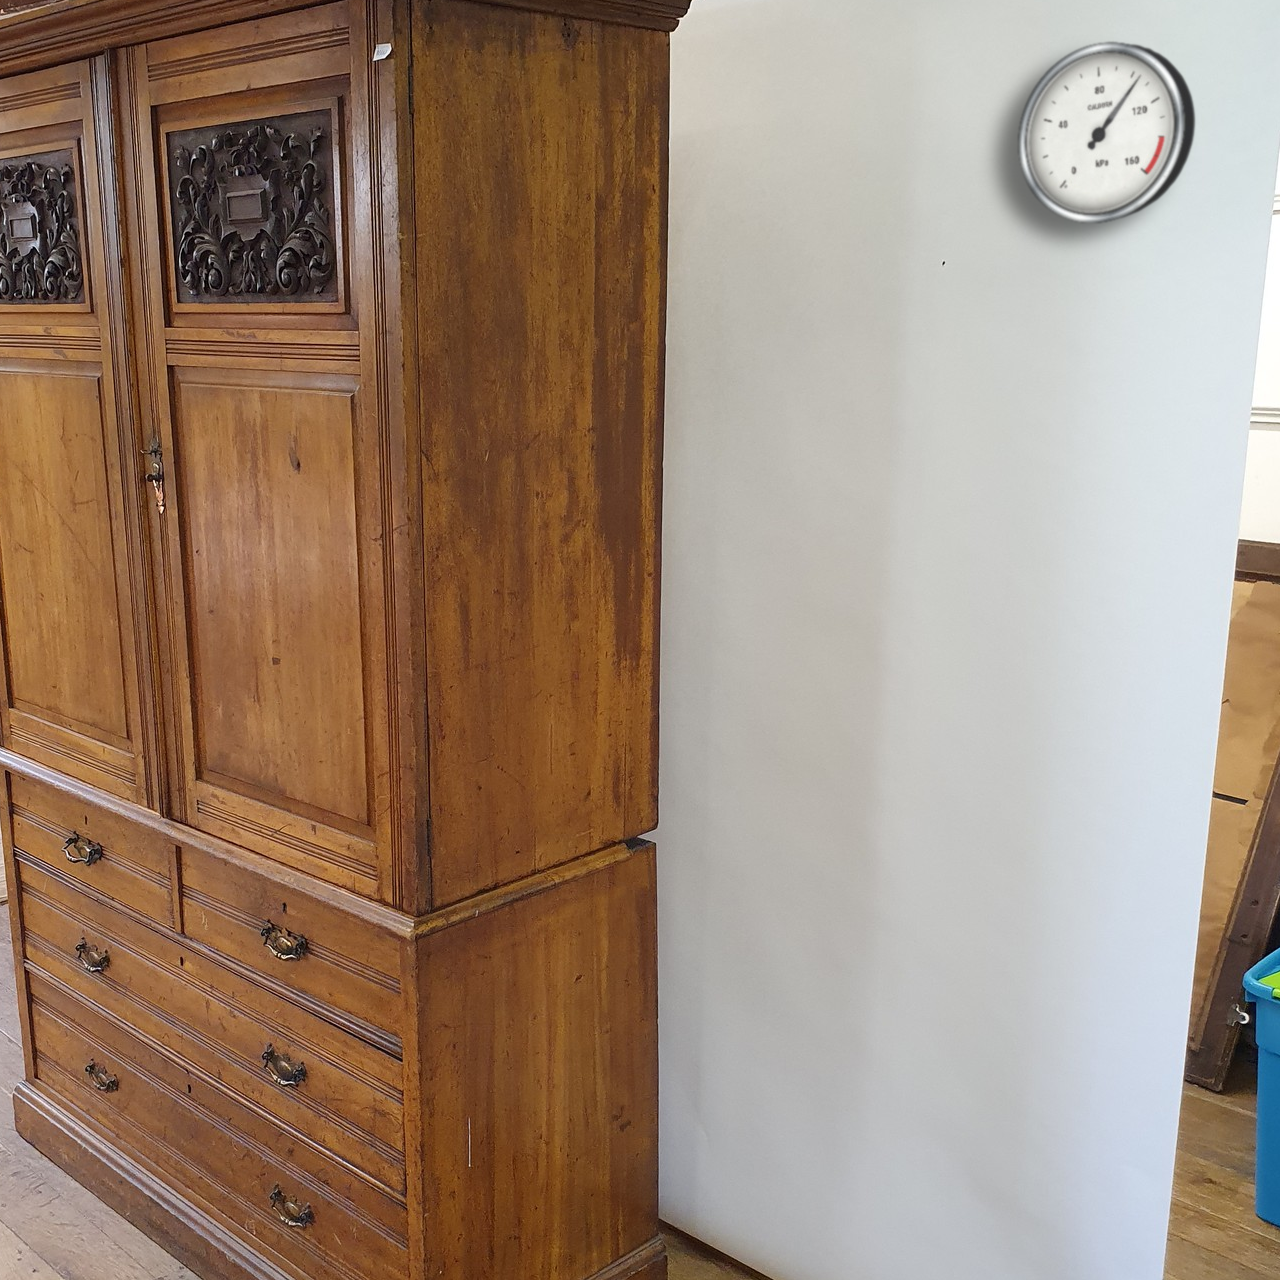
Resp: 105 kPa
